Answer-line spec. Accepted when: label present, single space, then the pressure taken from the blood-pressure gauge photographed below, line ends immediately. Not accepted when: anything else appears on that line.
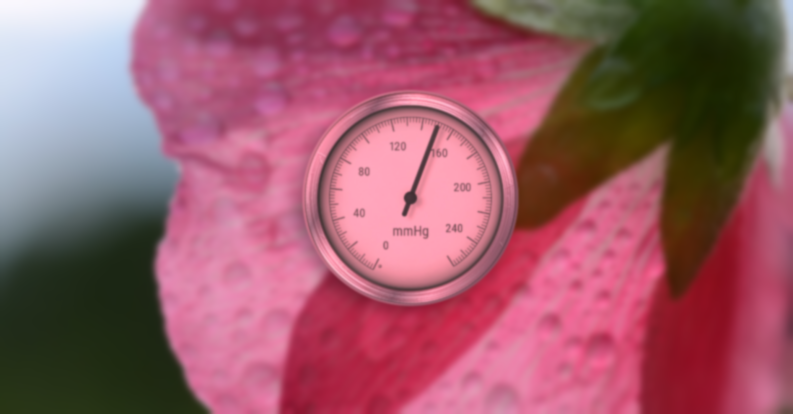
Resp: 150 mmHg
